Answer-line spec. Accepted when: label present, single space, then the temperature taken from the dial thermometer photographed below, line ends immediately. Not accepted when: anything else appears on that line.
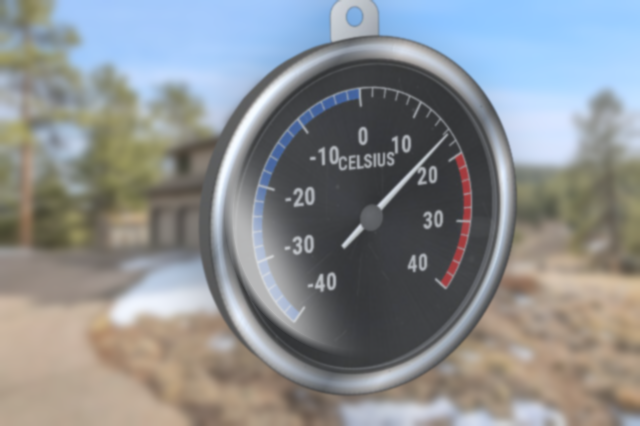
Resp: 16 °C
